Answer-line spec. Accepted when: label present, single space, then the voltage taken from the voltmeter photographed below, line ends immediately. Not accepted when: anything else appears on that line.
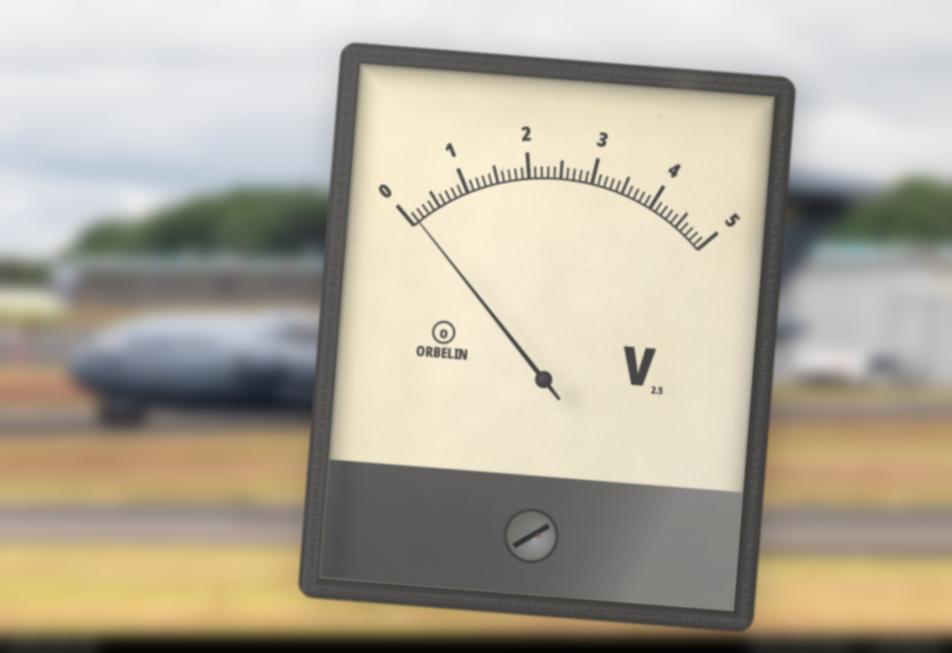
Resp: 0.1 V
